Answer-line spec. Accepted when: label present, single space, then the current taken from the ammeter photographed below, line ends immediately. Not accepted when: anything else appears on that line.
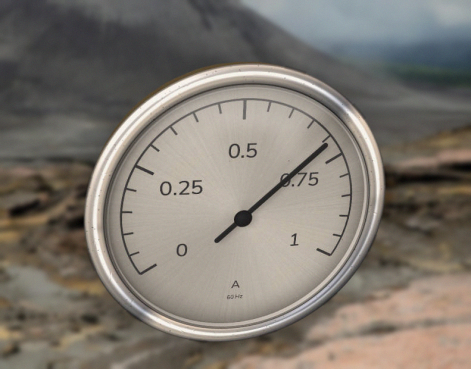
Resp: 0.7 A
